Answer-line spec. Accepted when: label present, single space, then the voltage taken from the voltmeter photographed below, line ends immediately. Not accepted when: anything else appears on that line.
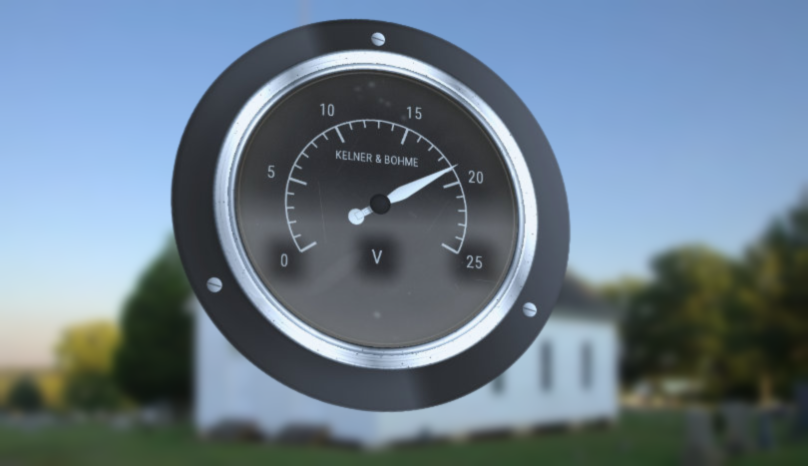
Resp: 19 V
